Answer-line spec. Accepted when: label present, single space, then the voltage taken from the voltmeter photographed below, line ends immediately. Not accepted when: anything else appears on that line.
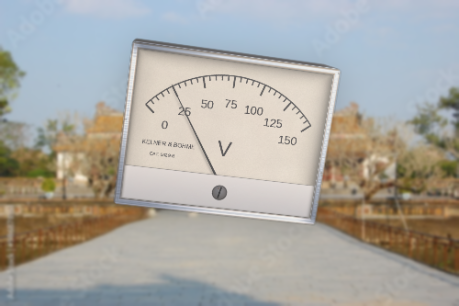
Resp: 25 V
